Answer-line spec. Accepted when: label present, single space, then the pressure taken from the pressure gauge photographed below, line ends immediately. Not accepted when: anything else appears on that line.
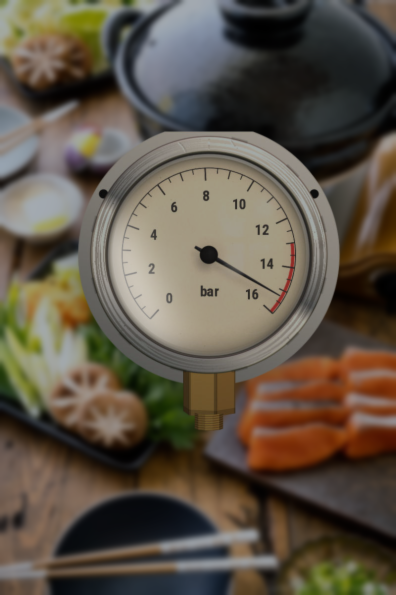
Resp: 15.25 bar
